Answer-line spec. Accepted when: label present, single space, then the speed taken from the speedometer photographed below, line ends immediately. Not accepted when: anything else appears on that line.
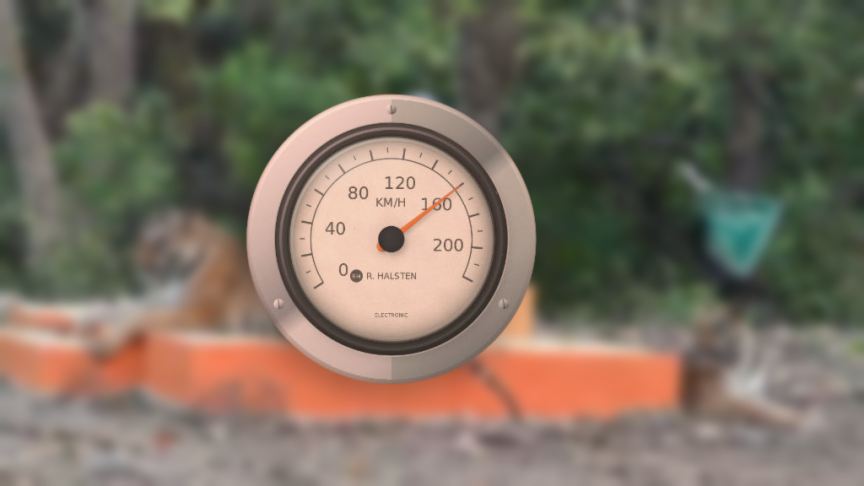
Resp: 160 km/h
